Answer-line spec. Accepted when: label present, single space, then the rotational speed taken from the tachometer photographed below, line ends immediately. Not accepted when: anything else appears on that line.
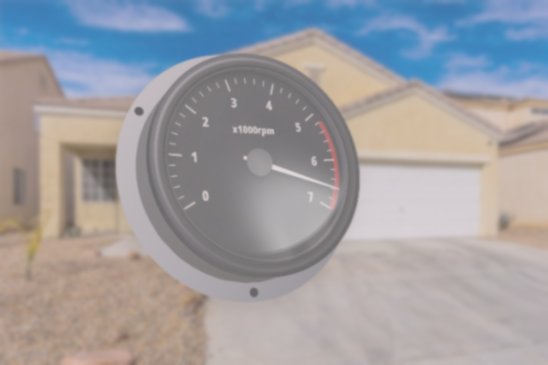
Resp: 6600 rpm
